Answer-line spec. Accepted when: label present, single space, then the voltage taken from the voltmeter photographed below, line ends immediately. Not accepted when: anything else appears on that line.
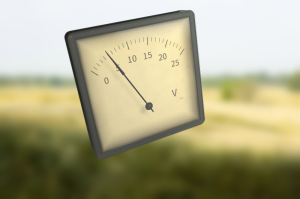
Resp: 5 V
